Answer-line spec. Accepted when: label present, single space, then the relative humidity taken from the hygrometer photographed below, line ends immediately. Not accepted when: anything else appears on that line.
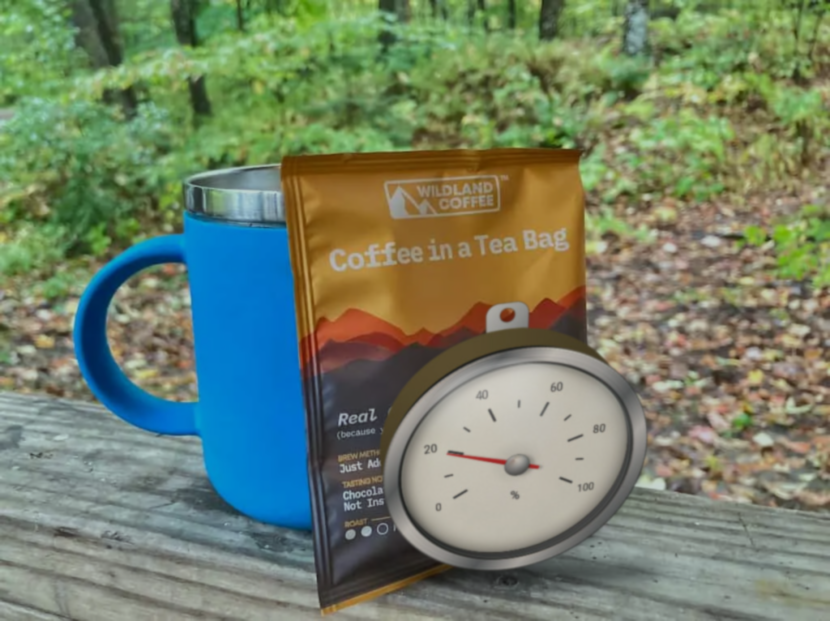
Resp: 20 %
